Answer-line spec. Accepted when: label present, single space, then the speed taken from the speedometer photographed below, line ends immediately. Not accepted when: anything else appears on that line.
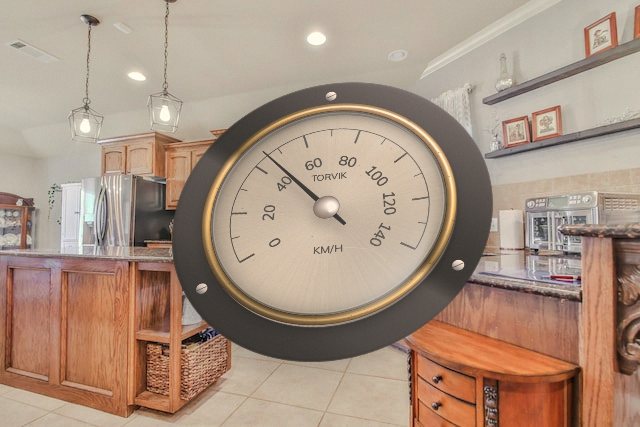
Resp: 45 km/h
